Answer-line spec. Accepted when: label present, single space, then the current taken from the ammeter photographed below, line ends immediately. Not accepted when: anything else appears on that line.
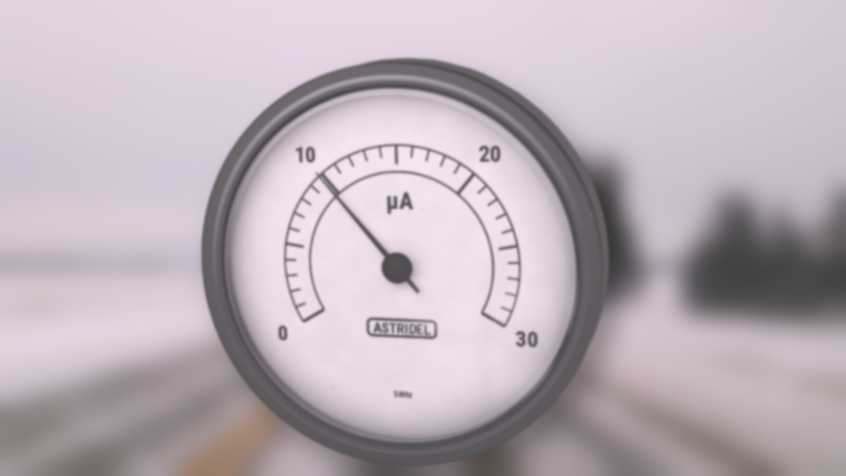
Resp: 10 µA
